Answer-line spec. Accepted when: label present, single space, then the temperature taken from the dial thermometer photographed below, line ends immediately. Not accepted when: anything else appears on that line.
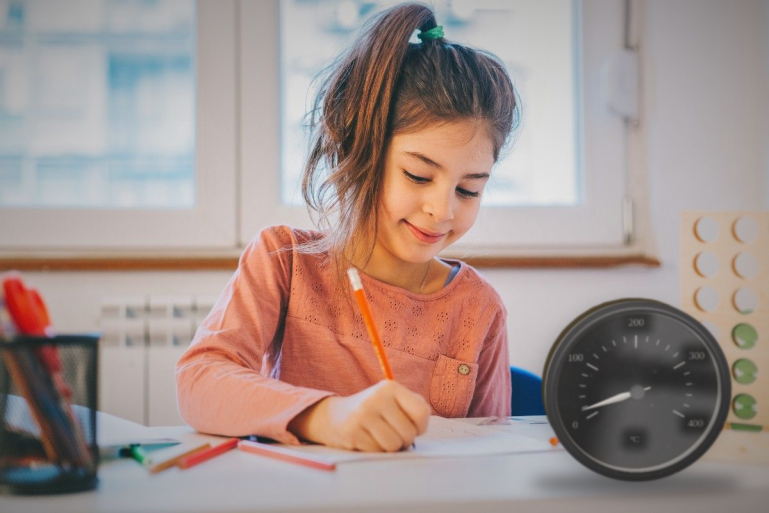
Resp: 20 °C
